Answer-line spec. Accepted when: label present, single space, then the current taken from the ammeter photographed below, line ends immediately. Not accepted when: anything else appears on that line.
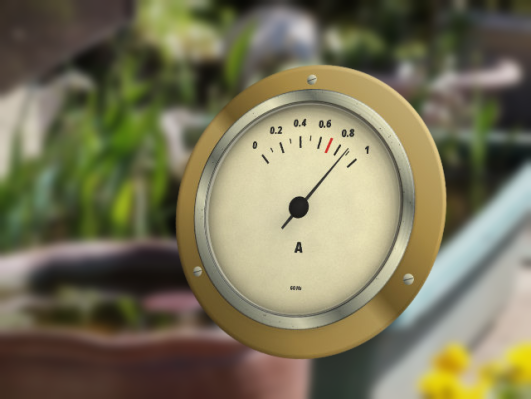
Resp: 0.9 A
